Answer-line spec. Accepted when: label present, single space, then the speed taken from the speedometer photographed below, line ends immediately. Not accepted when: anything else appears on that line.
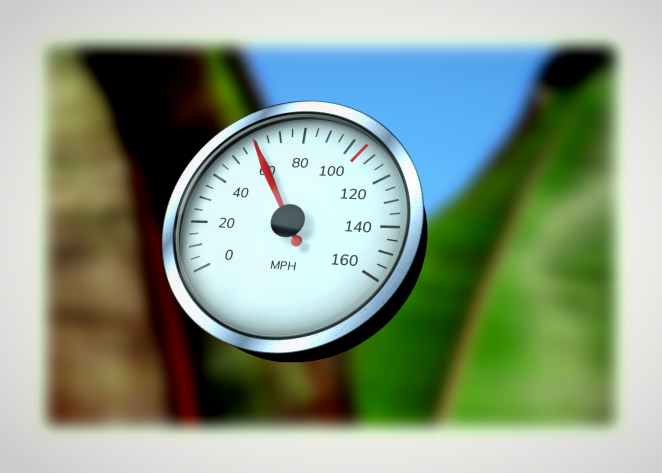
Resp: 60 mph
